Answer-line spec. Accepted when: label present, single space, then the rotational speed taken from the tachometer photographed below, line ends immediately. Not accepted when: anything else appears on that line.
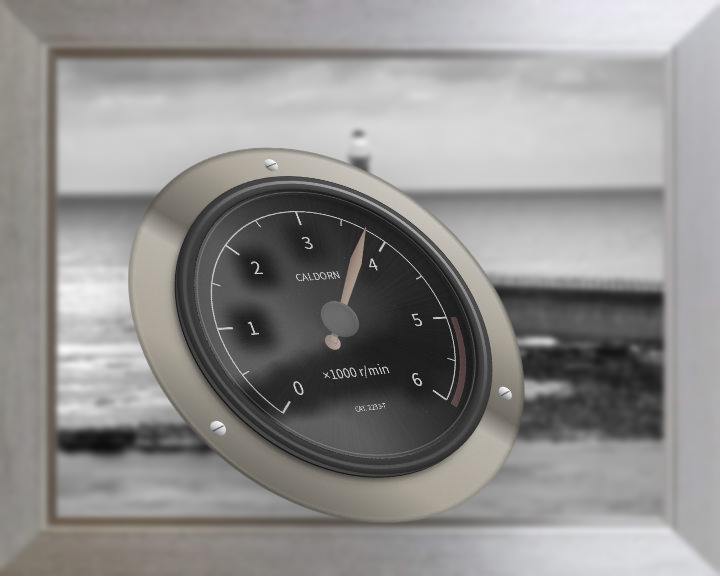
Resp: 3750 rpm
